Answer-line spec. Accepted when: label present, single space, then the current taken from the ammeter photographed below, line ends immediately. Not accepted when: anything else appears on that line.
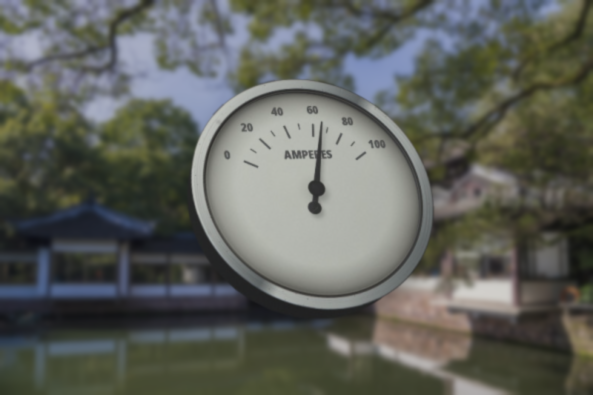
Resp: 65 A
